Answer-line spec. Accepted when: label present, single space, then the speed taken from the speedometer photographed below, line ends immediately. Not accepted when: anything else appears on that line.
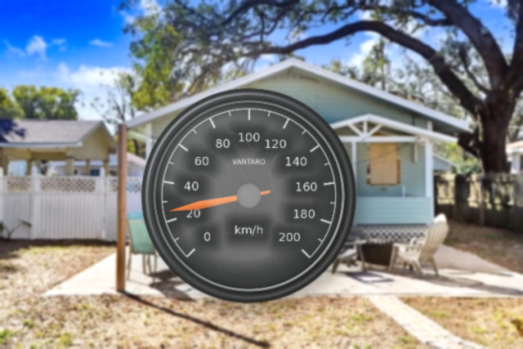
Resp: 25 km/h
